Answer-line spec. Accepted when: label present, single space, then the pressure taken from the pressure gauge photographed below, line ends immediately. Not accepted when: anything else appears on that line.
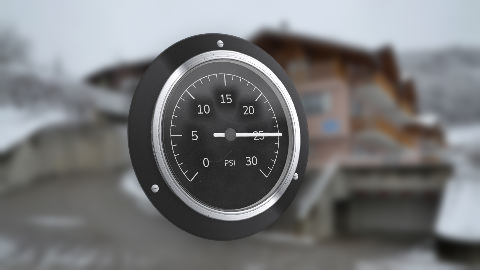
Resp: 25 psi
